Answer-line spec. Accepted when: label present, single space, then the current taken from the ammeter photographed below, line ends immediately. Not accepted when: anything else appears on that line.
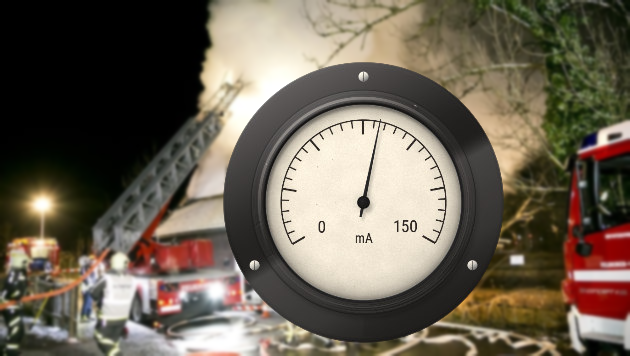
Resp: 82.5 mA
